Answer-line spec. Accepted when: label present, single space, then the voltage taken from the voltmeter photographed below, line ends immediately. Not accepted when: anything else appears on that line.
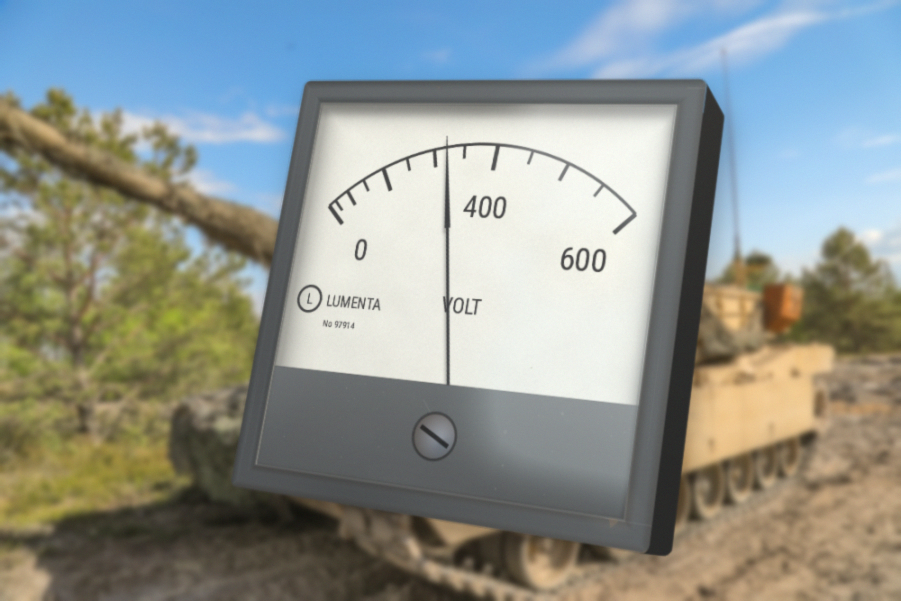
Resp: 325 V
